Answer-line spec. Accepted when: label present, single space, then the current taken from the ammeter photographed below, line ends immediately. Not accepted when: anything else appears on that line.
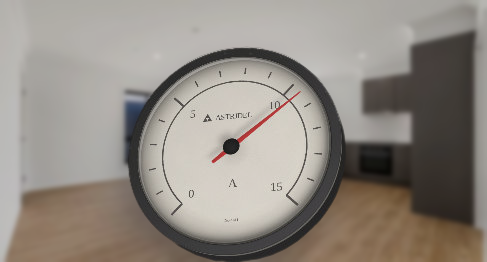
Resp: 10.5 A
